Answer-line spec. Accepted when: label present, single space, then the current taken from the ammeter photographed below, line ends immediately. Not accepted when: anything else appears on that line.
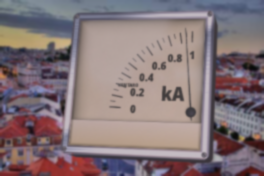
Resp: 0.95 kA
